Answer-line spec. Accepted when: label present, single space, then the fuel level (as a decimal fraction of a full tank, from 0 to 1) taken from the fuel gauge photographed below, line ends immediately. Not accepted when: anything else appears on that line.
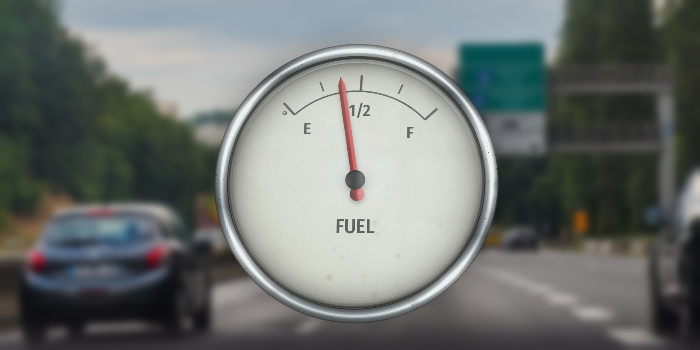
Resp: 0.375
